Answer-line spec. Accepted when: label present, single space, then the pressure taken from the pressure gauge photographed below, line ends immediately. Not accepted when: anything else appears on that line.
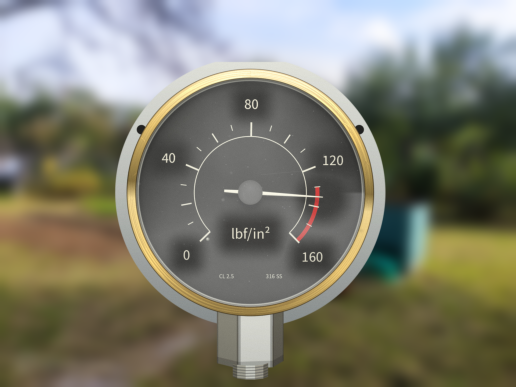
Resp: 135 psi
